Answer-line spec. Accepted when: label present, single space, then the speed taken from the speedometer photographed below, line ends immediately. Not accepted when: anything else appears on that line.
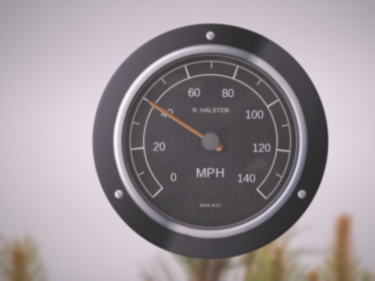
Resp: 40 mph
